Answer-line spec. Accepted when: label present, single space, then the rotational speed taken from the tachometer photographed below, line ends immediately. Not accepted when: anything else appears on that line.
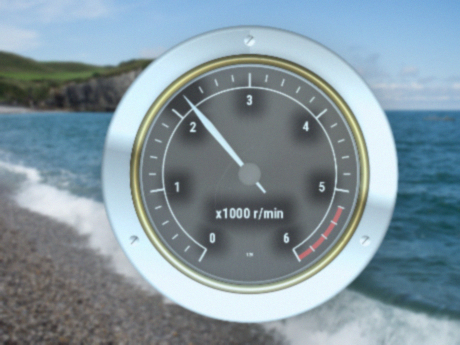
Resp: 2200 rpm
